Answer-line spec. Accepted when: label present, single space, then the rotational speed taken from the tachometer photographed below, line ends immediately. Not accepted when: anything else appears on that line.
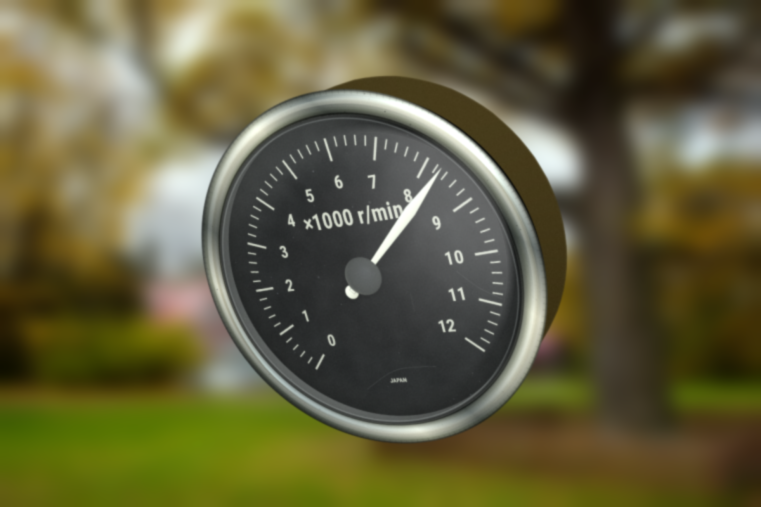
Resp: 8300 rpm
